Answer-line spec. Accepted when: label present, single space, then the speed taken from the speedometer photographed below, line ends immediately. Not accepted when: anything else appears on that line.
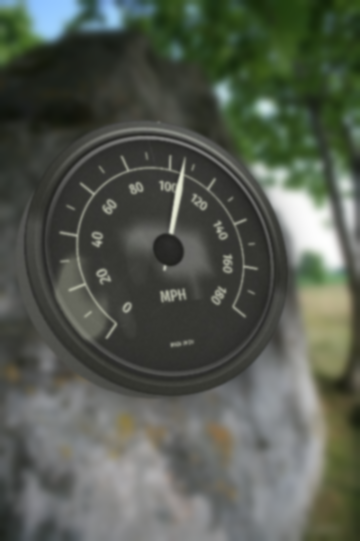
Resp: 105 mph
